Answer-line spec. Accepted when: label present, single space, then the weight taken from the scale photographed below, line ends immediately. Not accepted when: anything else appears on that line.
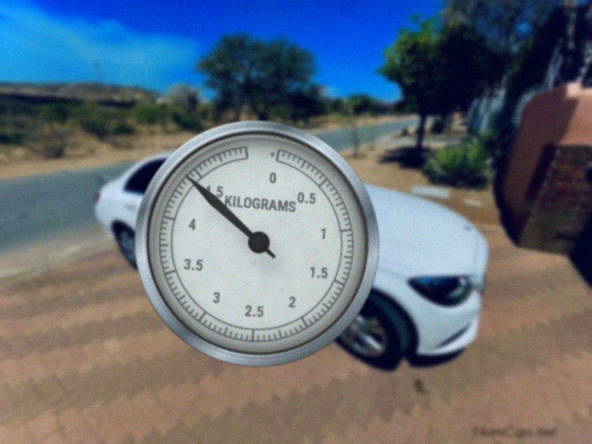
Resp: 4.4 kg
